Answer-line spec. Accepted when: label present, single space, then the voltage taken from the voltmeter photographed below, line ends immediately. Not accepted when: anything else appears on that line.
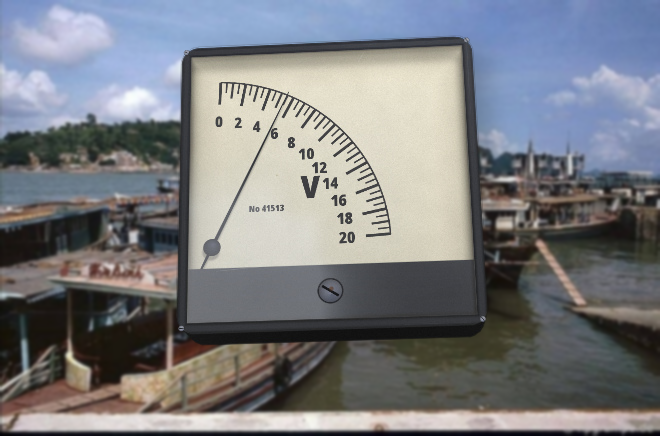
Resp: 5.5 V
